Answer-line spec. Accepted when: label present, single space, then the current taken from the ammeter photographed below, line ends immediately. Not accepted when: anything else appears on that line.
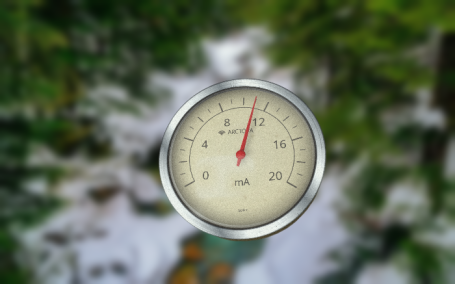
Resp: 11 mA
